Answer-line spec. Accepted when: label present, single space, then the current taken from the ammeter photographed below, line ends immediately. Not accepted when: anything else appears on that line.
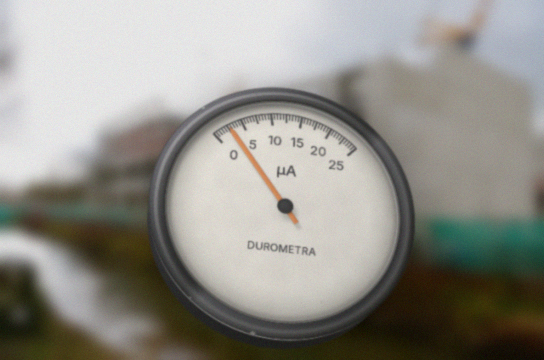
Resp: 2.5 µA
